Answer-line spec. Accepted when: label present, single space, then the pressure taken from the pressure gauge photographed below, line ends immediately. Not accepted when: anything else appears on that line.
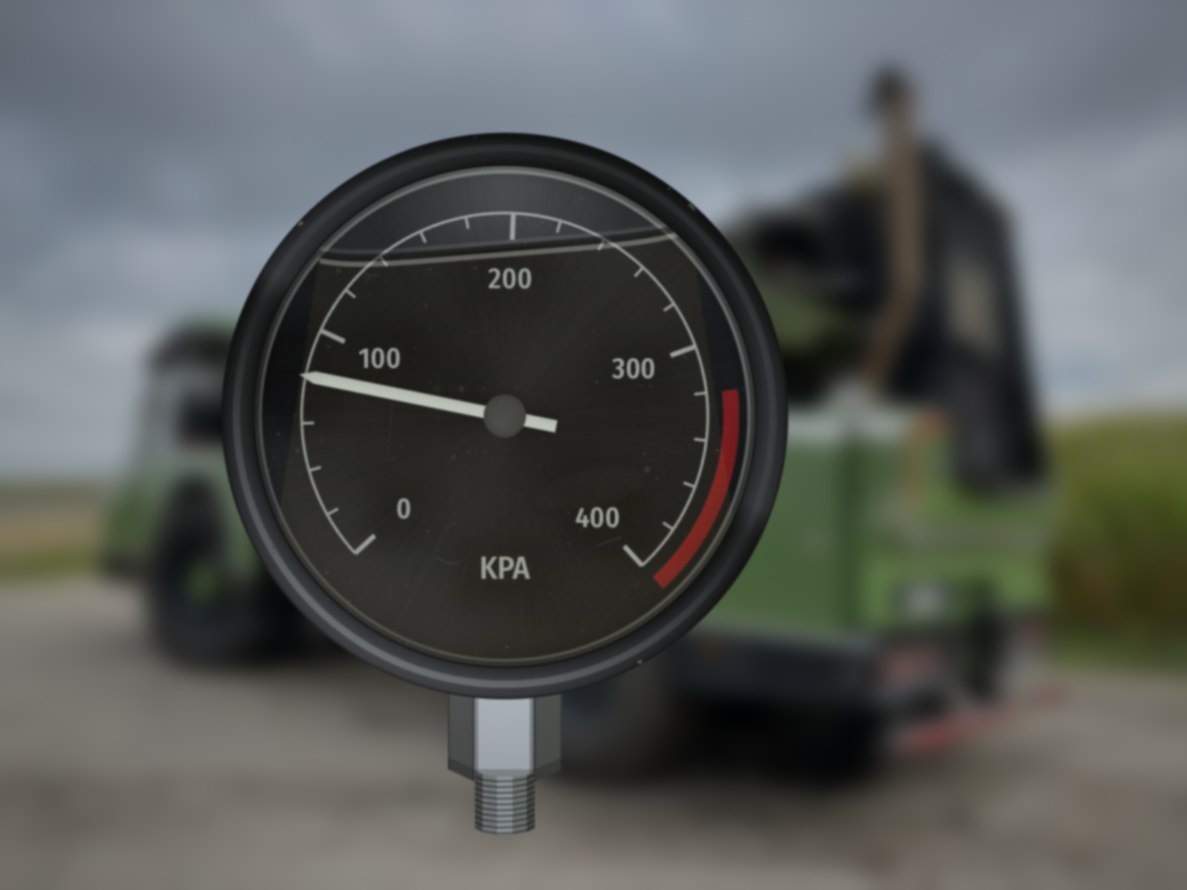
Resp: 80 kPa
